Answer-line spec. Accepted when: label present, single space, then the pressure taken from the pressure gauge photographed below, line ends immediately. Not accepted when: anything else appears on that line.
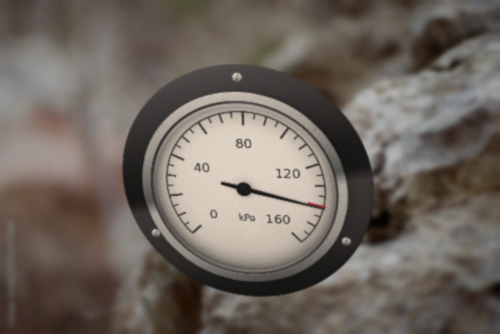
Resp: 140 kPa
